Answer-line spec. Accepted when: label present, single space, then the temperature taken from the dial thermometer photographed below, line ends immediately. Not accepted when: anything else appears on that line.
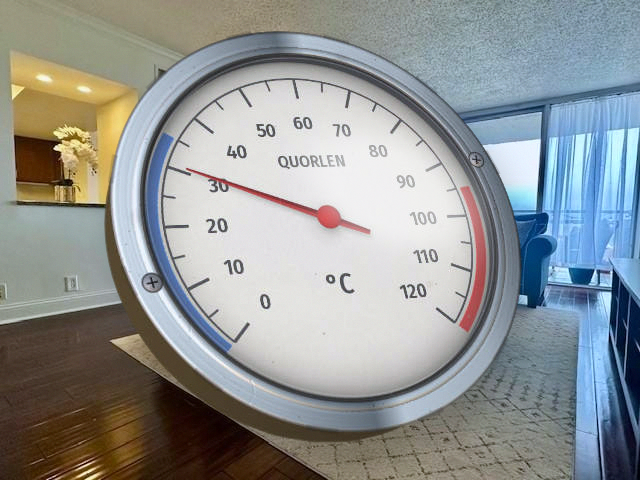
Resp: 30 °C
